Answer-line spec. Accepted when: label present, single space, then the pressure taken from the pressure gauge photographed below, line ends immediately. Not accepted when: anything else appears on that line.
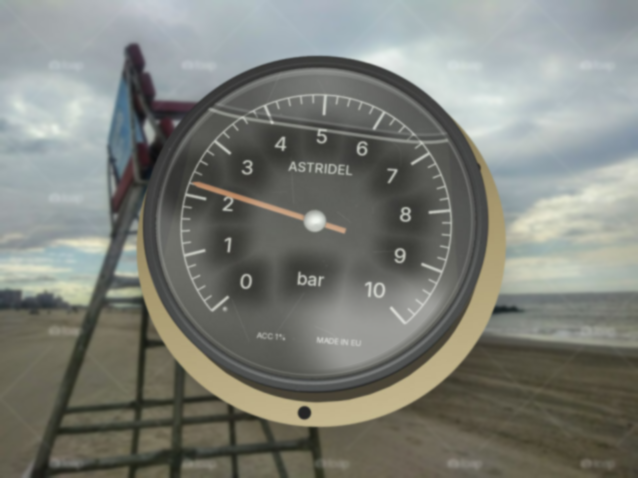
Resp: 2.2 bar
